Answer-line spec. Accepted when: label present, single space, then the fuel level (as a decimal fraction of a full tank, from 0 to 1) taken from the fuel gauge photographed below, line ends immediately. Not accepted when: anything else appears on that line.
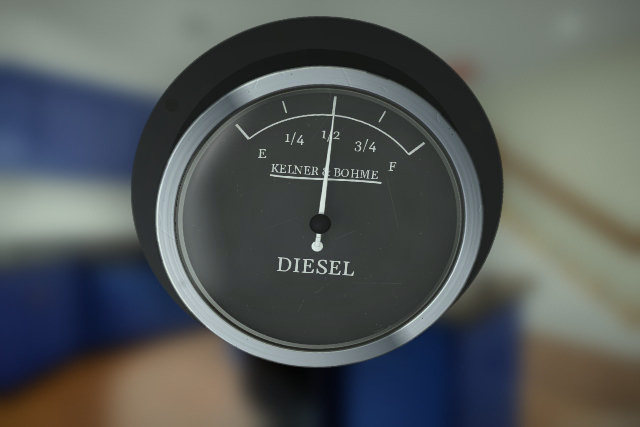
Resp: 0.5
